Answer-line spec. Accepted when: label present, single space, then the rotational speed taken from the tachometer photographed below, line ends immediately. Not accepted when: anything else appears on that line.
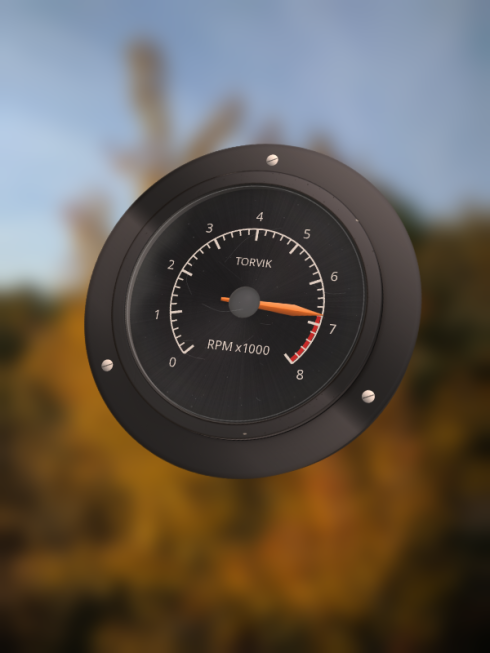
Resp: 6800 rpm
